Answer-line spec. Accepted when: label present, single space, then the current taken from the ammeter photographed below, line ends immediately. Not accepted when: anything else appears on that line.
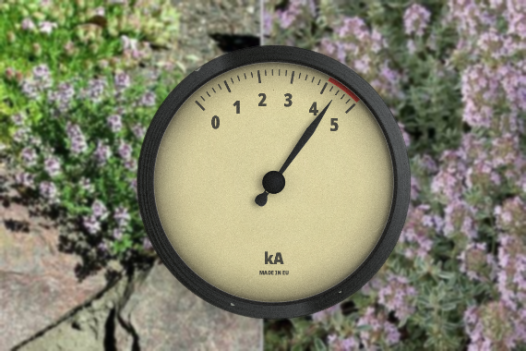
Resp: 4.4 kA
